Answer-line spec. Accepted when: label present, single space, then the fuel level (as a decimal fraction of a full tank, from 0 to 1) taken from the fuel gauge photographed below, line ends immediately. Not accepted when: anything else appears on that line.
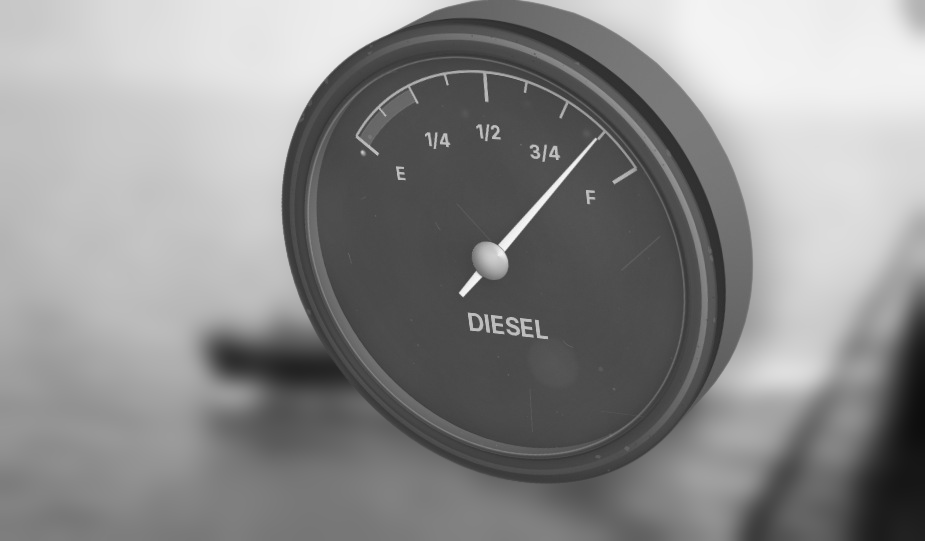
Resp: 0.875
